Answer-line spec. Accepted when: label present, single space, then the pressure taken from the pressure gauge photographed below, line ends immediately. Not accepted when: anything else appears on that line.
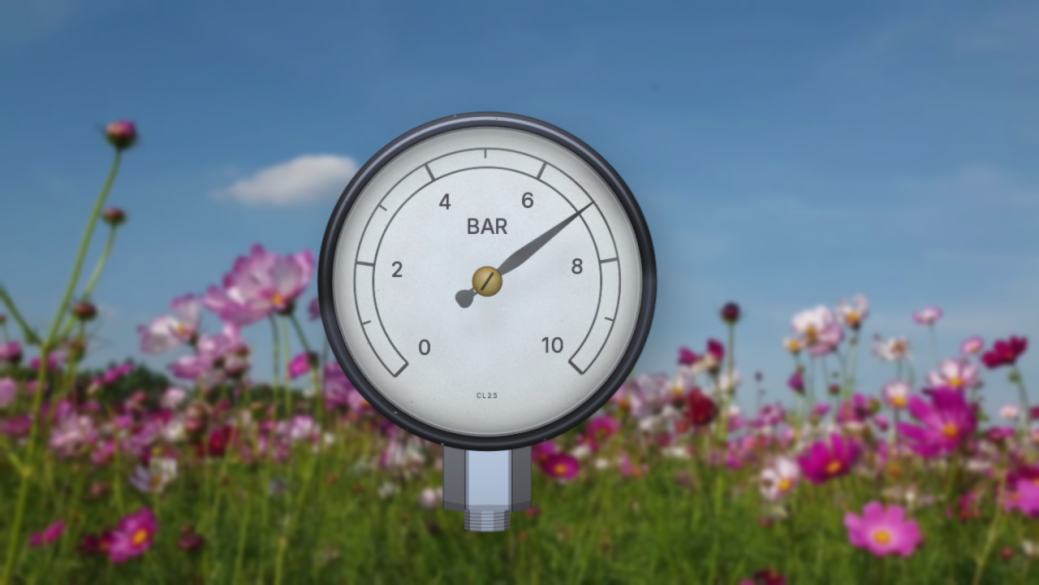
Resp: 7 bar
